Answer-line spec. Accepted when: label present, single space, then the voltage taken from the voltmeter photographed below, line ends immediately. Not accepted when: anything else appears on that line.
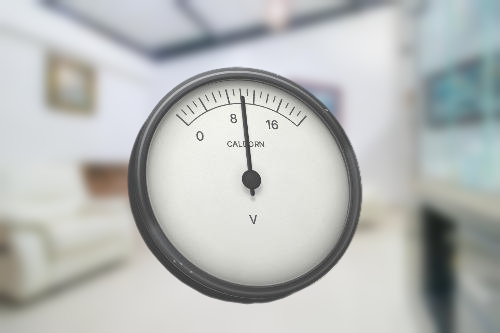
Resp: 10 V
